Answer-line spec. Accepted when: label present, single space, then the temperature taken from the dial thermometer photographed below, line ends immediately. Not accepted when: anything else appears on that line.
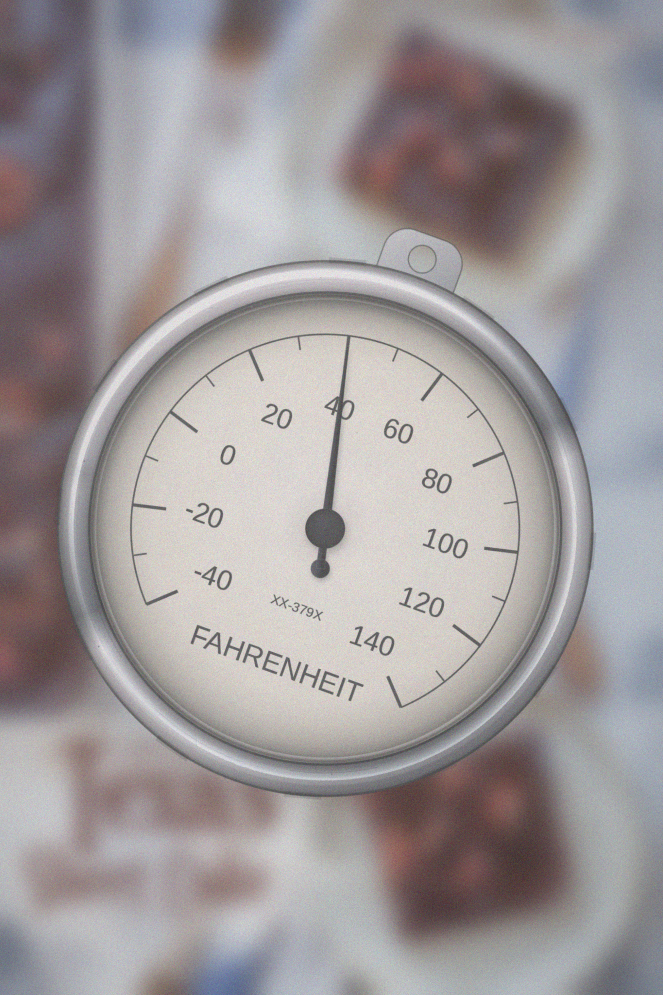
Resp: 40 °F
